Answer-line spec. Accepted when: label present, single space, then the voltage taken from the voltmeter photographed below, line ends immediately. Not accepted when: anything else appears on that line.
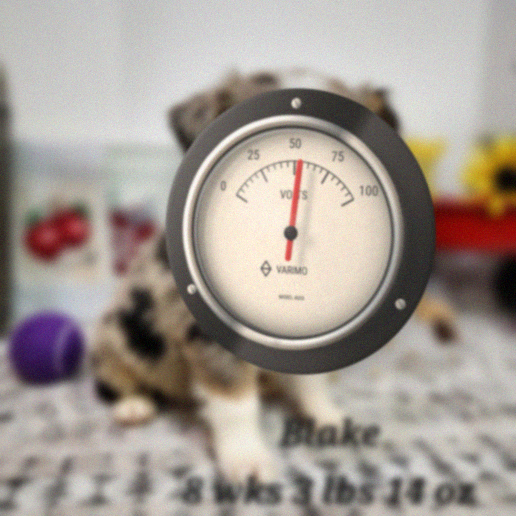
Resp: 55 V
